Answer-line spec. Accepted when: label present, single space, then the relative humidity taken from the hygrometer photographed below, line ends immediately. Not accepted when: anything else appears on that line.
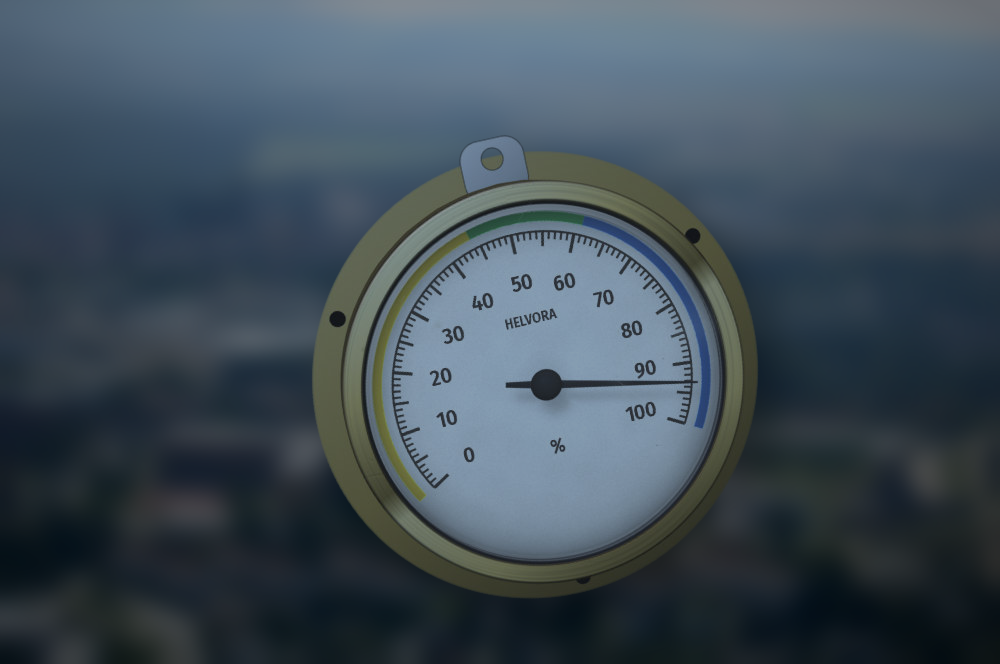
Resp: 93 %
